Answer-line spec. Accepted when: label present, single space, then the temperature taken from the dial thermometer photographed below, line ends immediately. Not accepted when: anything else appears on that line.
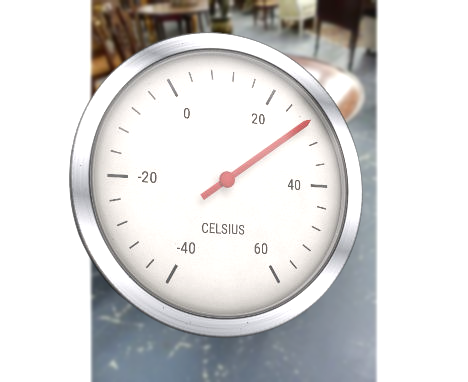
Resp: 28 °C
